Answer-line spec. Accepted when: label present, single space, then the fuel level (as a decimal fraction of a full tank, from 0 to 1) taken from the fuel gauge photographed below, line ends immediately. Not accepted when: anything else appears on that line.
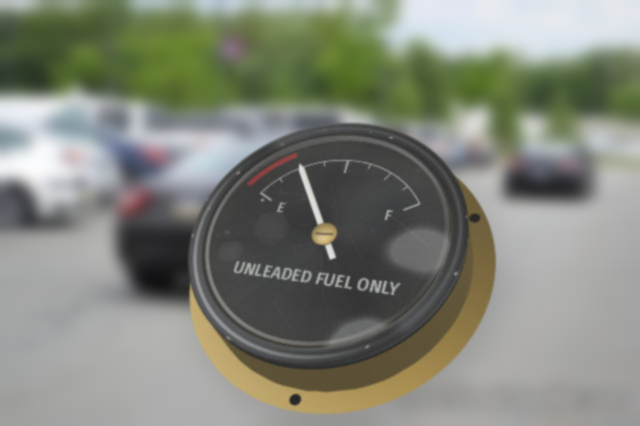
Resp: 0.25
